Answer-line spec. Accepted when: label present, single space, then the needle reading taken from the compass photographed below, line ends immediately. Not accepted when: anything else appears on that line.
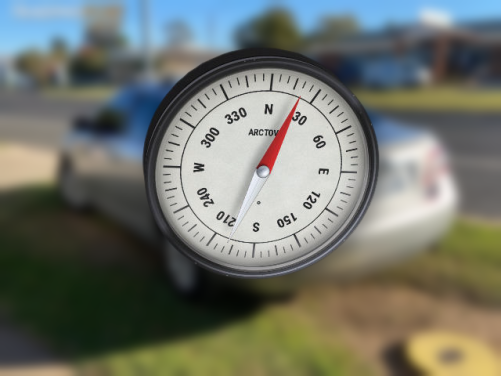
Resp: 20 °
